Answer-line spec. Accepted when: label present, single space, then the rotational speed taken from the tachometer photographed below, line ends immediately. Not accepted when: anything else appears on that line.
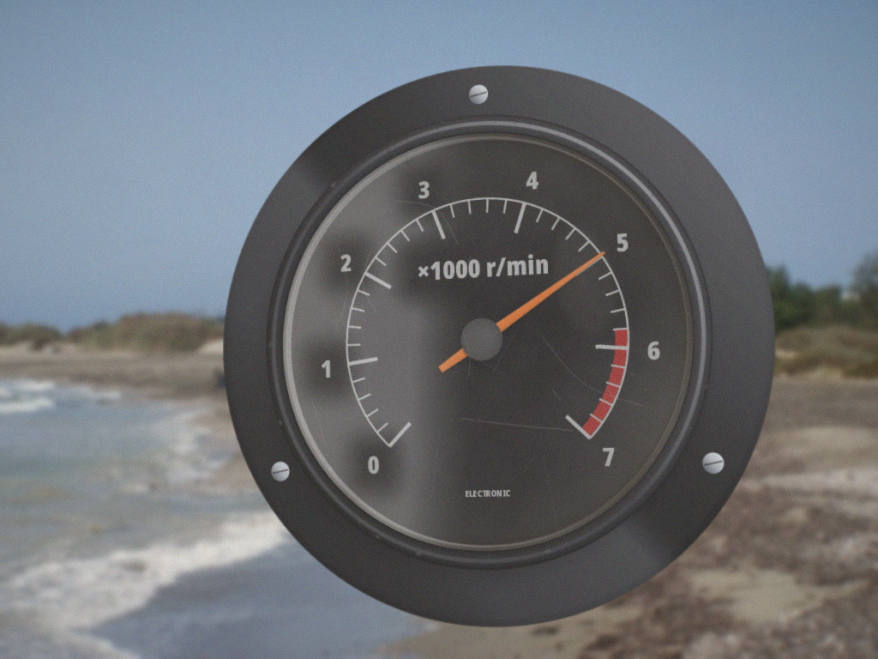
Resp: 5000 rpm
